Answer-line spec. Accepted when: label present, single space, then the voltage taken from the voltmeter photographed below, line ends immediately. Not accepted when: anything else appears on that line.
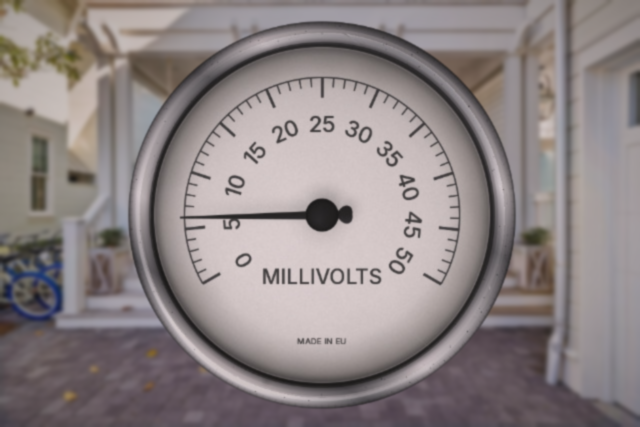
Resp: 6 mV
